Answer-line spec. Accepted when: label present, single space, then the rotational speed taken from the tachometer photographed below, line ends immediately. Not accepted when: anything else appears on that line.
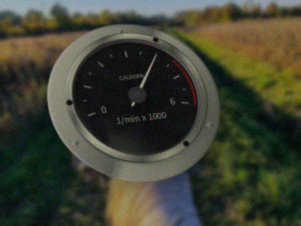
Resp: 4000 rpm
